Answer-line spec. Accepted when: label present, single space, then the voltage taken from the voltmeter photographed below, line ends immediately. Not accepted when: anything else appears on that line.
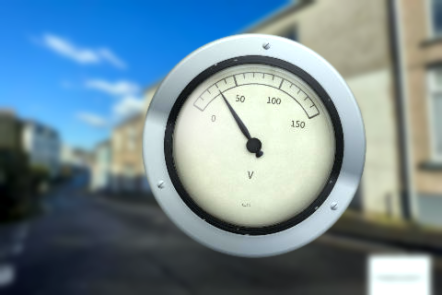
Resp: 30 V
